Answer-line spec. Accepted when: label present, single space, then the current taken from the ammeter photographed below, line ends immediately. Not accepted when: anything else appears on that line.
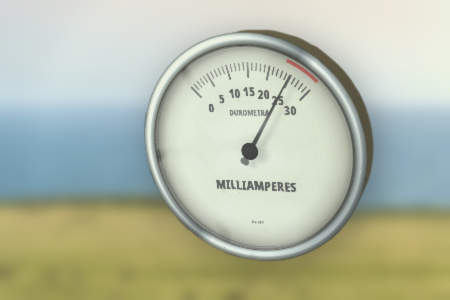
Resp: 25 mA
